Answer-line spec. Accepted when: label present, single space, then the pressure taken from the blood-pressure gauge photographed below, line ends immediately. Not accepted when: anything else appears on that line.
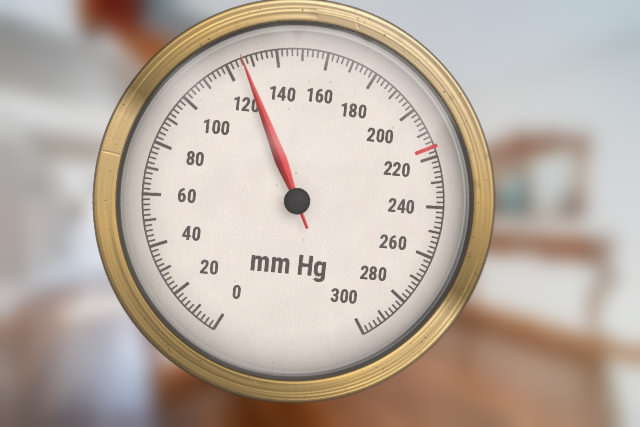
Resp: 126 mmHg
